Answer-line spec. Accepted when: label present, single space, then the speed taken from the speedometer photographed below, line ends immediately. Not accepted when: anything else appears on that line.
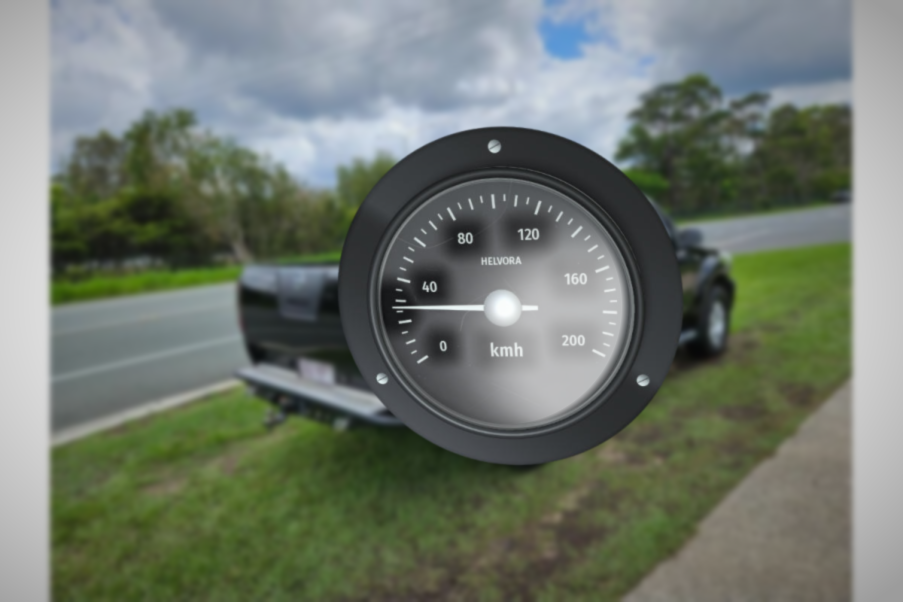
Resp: 27.5 km/h
